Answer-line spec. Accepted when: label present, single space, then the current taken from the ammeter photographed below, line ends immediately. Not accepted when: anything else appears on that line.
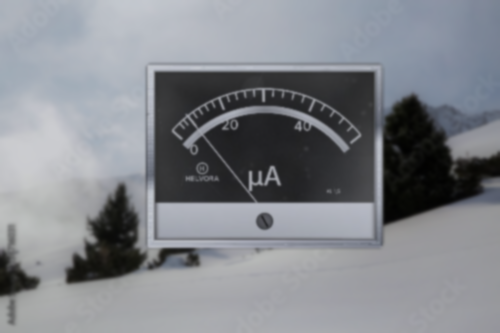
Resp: 10 µA
